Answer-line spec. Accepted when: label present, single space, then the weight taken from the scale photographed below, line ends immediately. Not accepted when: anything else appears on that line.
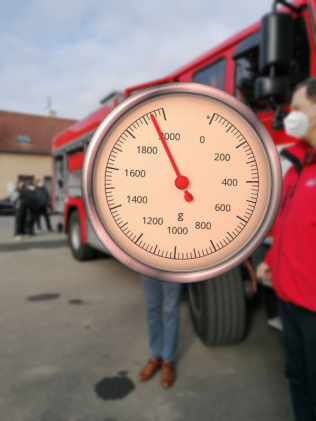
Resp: 1940 g
